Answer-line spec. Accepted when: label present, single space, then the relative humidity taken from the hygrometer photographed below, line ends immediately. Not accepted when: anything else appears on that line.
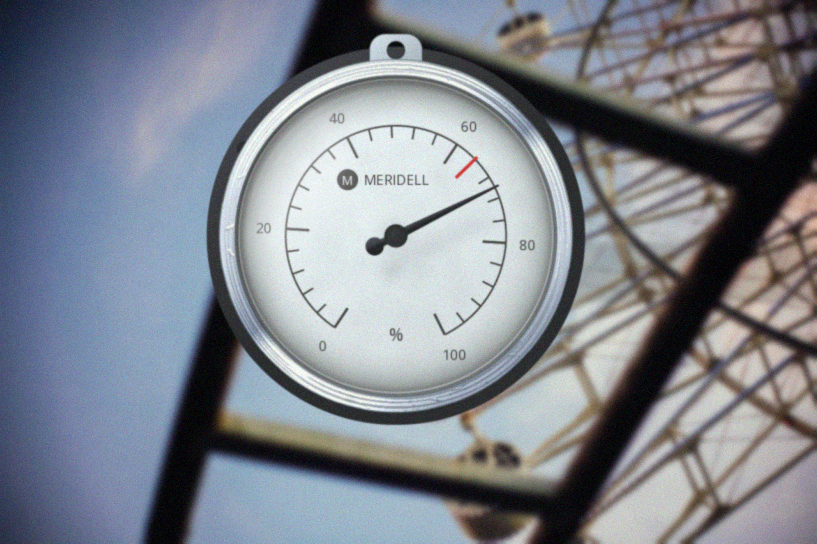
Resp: 70 %
